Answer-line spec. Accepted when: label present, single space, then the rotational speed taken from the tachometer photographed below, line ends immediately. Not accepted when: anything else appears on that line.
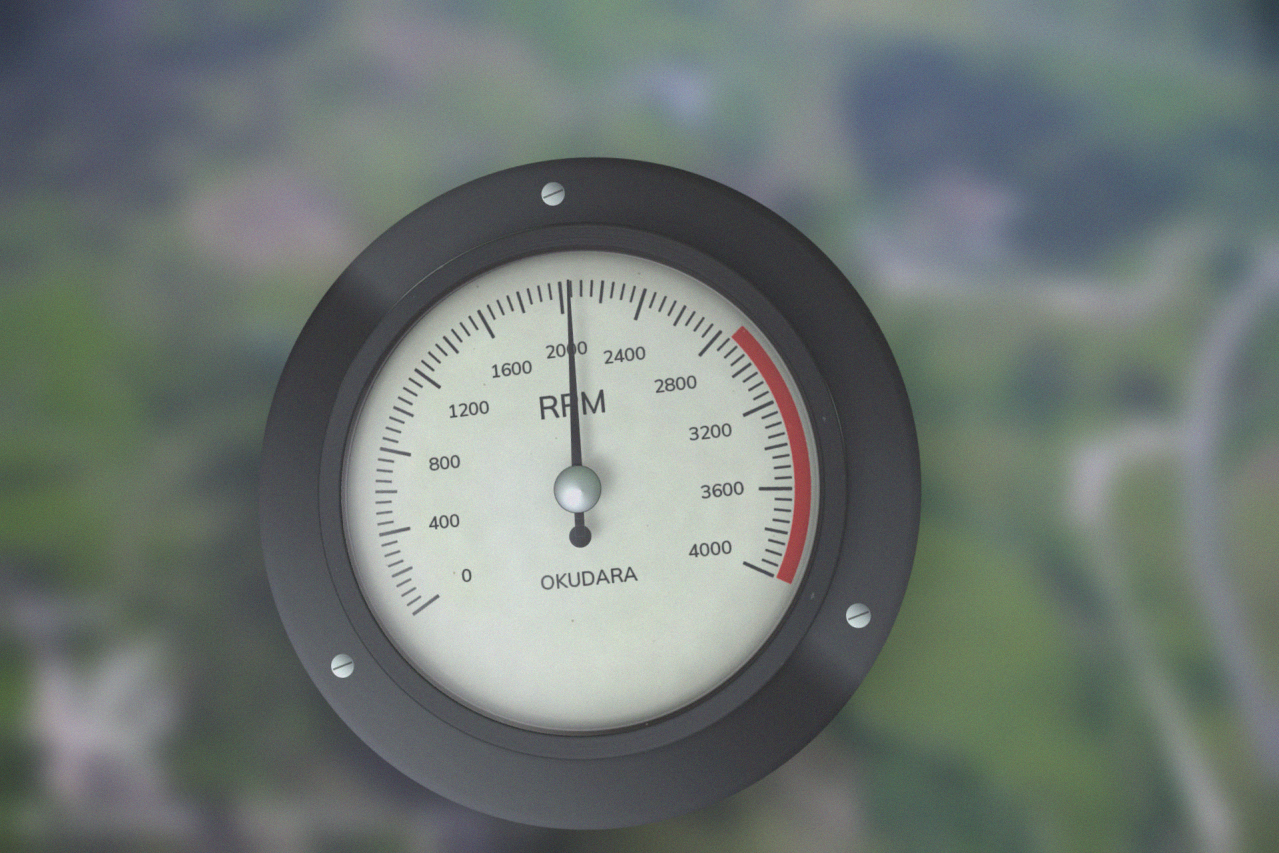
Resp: 2050 rpm
